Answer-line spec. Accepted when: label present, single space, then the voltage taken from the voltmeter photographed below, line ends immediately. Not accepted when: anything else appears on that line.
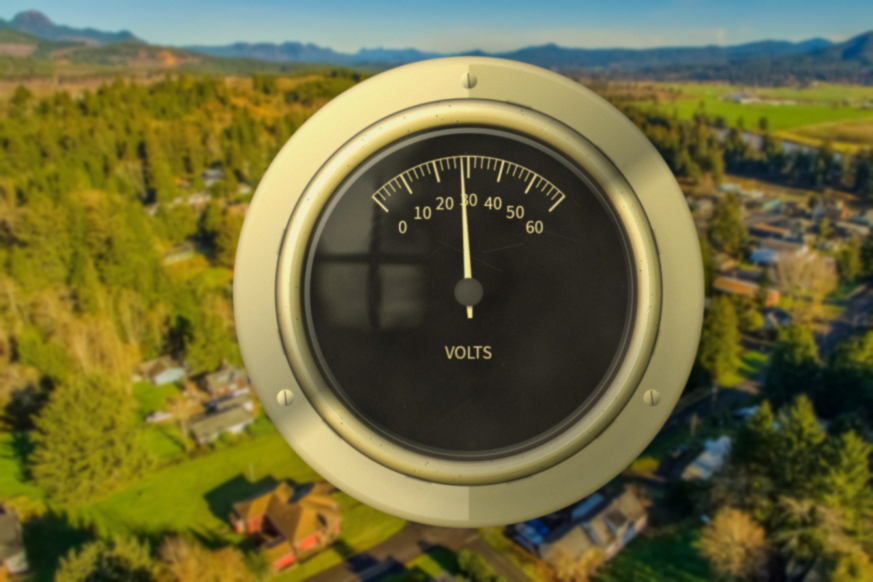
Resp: 28 V
